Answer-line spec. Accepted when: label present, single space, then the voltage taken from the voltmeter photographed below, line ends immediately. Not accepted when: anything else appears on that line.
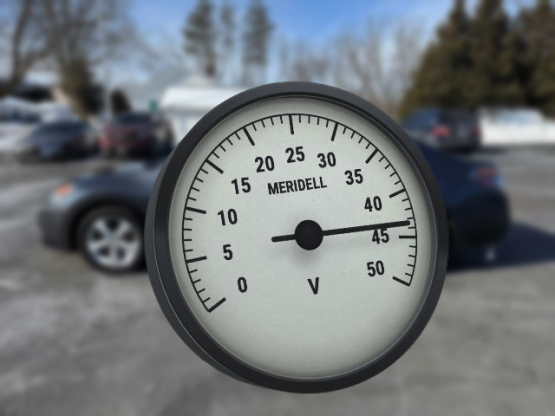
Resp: 43.5 V
